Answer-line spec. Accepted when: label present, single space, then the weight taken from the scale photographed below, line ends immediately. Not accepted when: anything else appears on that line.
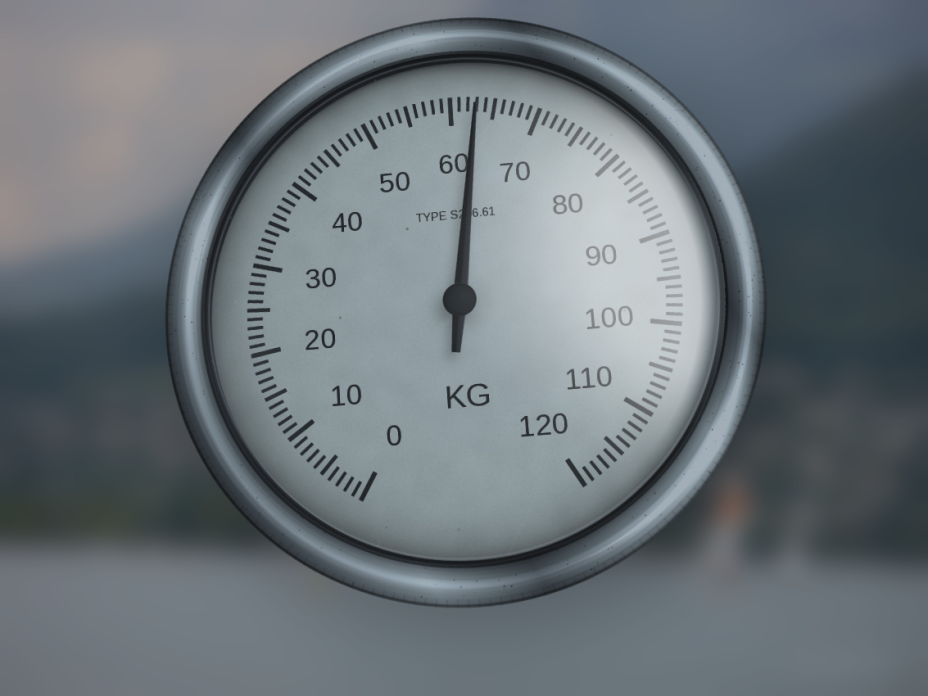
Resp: 63 kg
